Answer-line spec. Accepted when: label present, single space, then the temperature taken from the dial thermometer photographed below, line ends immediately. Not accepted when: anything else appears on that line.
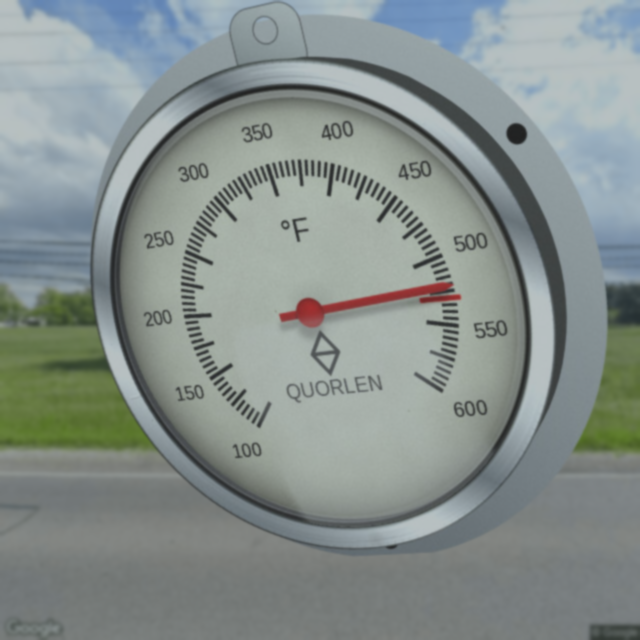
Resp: 520 °F
